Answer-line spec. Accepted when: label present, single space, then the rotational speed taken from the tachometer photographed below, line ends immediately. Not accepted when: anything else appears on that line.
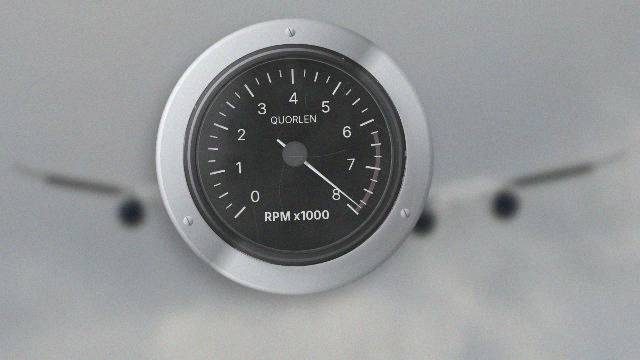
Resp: 7875 rpm
